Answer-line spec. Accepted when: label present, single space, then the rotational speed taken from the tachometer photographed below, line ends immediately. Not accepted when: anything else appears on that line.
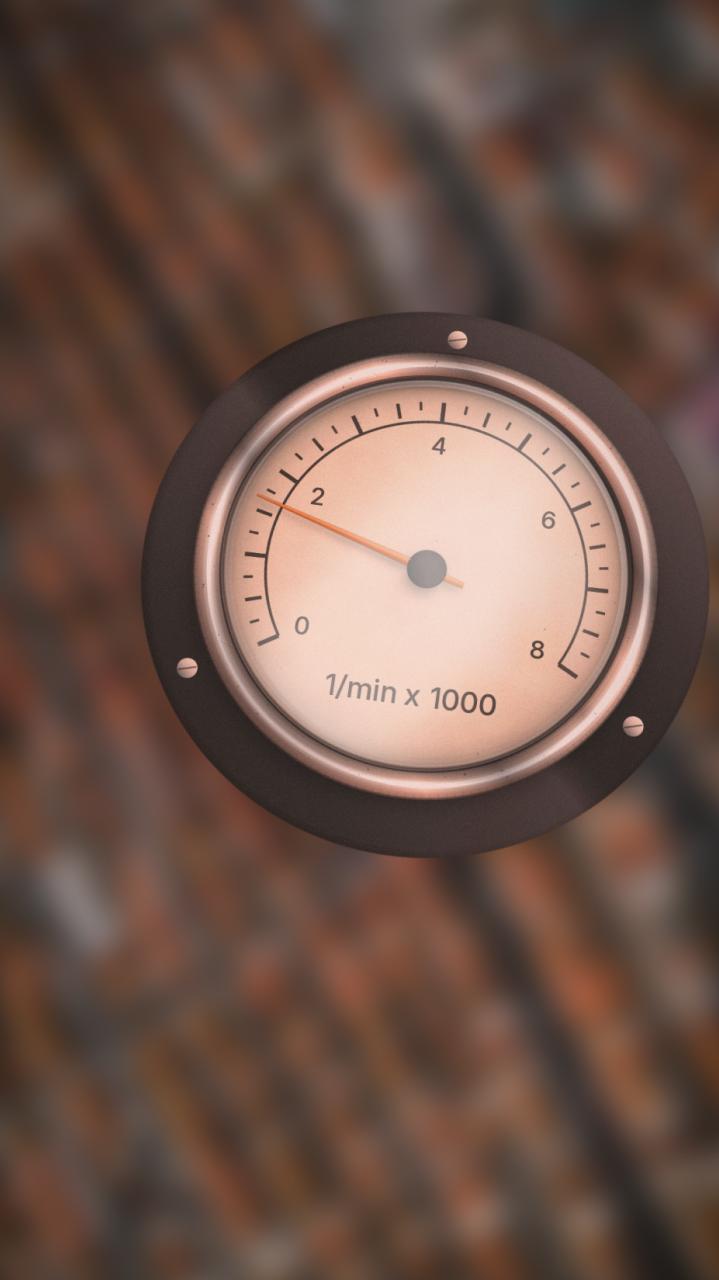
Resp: 1625 rpm
